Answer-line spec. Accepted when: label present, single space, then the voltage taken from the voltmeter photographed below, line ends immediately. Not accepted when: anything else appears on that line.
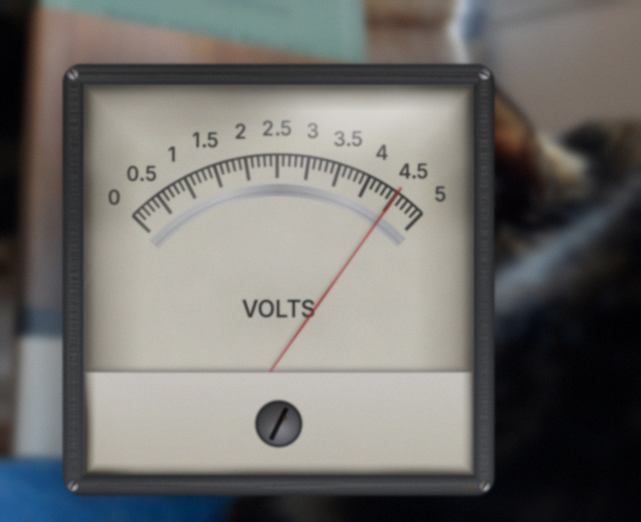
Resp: 4.5 V
